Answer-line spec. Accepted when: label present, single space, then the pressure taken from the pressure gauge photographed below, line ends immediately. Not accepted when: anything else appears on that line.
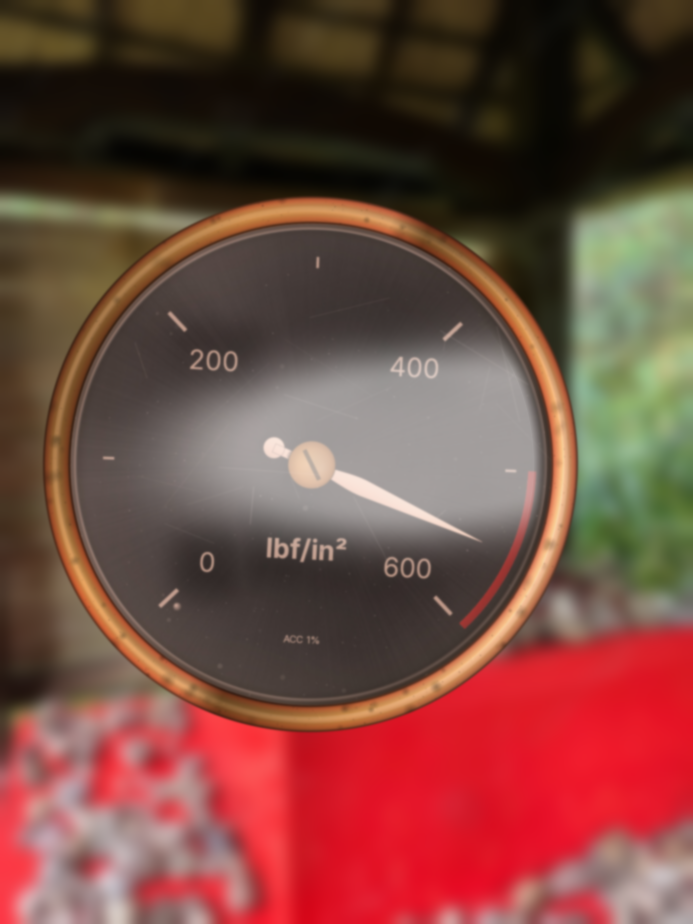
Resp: 550 psi
